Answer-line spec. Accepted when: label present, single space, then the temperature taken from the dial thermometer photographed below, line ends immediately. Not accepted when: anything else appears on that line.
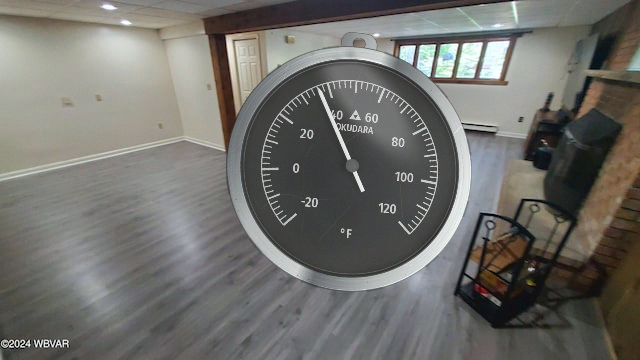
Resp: 36 °F
